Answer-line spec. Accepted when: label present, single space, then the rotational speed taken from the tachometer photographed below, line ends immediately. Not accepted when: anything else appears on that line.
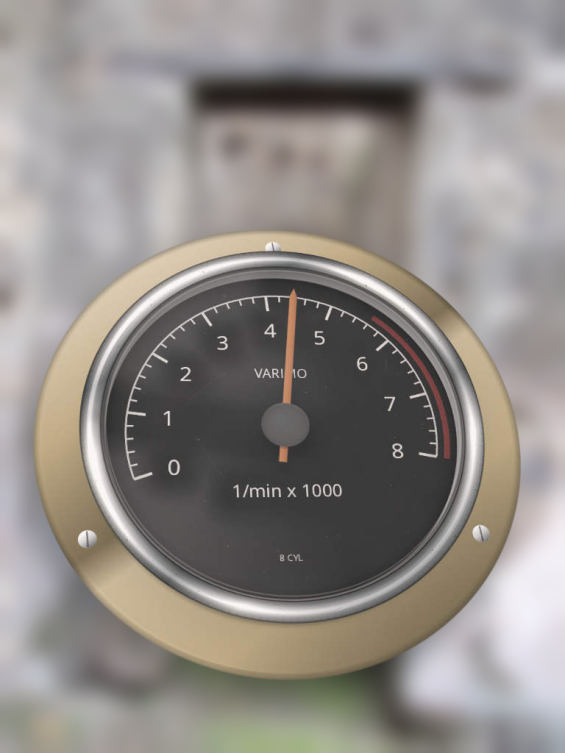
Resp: 4400 rpm
